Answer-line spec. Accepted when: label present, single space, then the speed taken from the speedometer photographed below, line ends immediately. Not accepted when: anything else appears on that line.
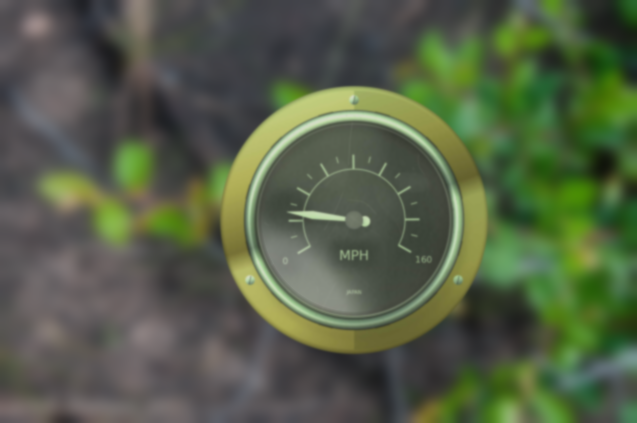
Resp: 25 mph
